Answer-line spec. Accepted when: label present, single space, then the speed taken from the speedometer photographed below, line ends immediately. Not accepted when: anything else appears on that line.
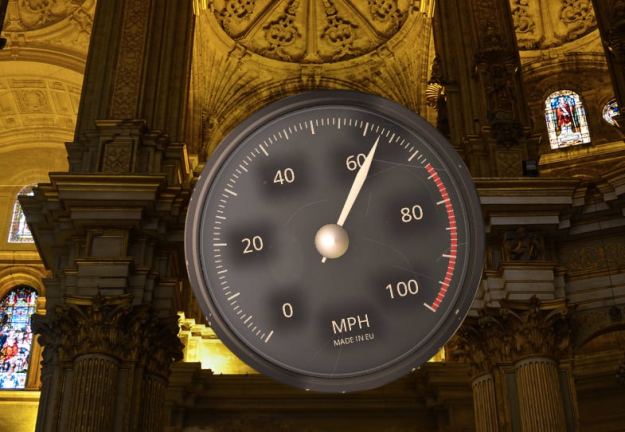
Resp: 63 mph
